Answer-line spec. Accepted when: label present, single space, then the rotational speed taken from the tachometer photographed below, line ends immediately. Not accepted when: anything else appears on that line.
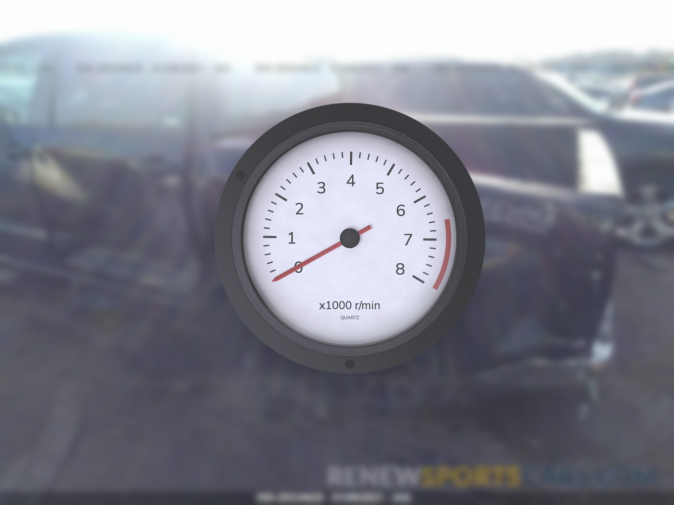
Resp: 0 rpm
